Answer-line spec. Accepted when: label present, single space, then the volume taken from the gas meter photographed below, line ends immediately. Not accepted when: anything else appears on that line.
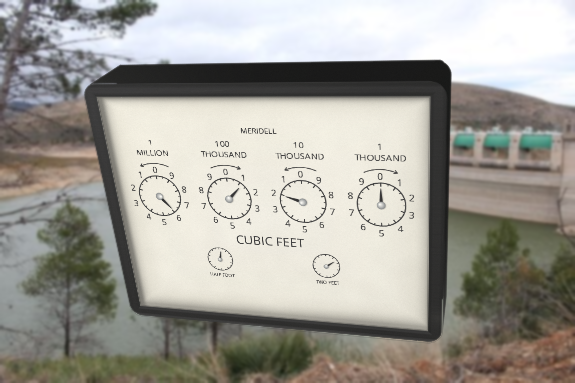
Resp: 612000 ft³
